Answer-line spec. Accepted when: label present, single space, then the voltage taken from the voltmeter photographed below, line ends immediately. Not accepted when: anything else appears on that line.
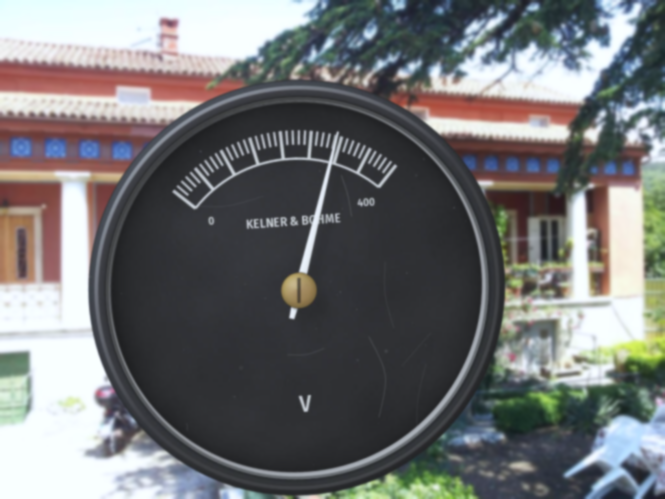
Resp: 290 V
